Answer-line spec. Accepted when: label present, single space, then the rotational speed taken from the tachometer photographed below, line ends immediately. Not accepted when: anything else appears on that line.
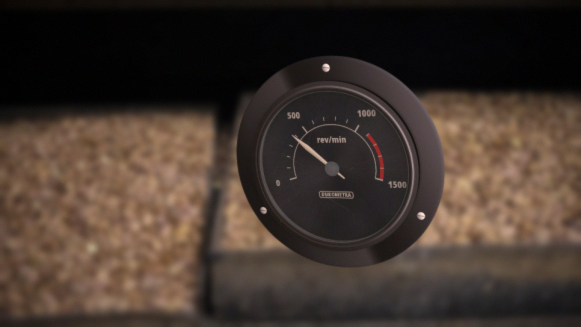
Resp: 400 rpm
